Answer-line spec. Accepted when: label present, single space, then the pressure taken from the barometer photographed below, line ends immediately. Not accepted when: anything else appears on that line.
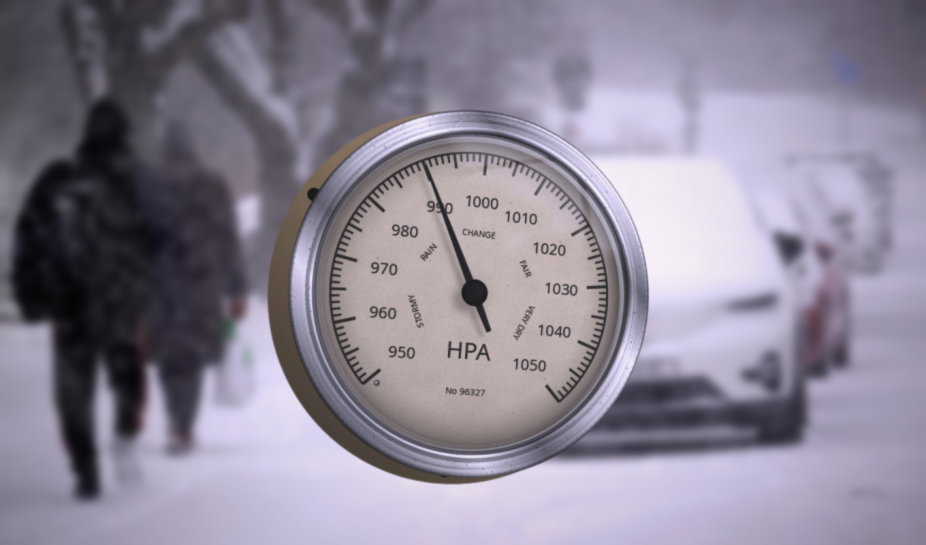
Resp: 990 hPa
